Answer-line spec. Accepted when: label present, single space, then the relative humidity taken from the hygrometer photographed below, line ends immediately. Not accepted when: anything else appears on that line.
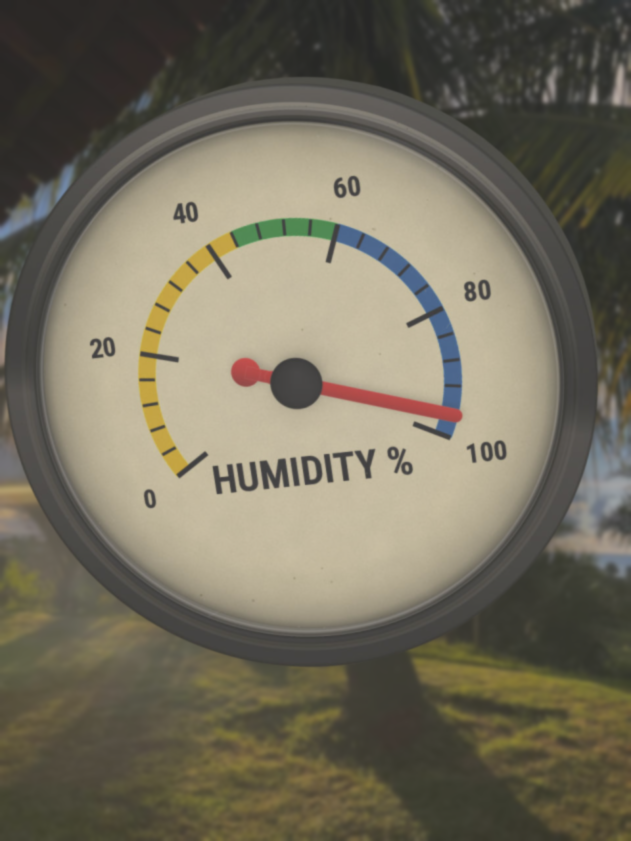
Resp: 96 %
